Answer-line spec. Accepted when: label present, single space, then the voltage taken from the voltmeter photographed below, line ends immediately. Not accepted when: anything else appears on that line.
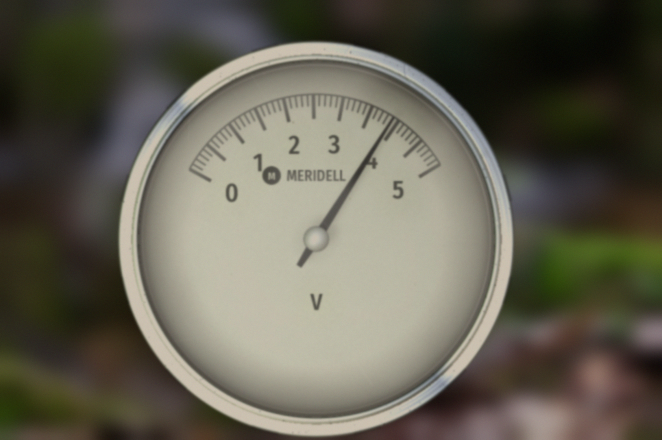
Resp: 3.9 V
